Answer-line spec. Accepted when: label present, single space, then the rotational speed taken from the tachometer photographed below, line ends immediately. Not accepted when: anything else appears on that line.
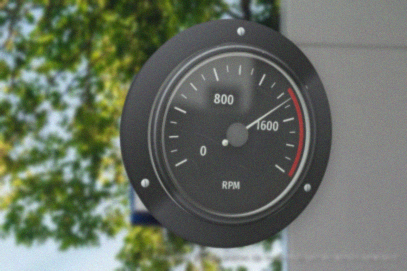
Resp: 1450 rpm
